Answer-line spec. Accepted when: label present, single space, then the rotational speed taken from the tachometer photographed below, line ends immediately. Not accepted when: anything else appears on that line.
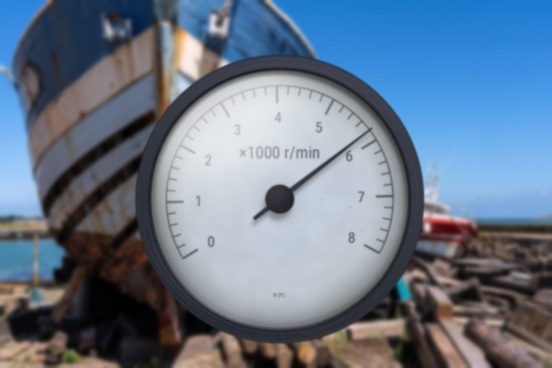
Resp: 5800 rpm
